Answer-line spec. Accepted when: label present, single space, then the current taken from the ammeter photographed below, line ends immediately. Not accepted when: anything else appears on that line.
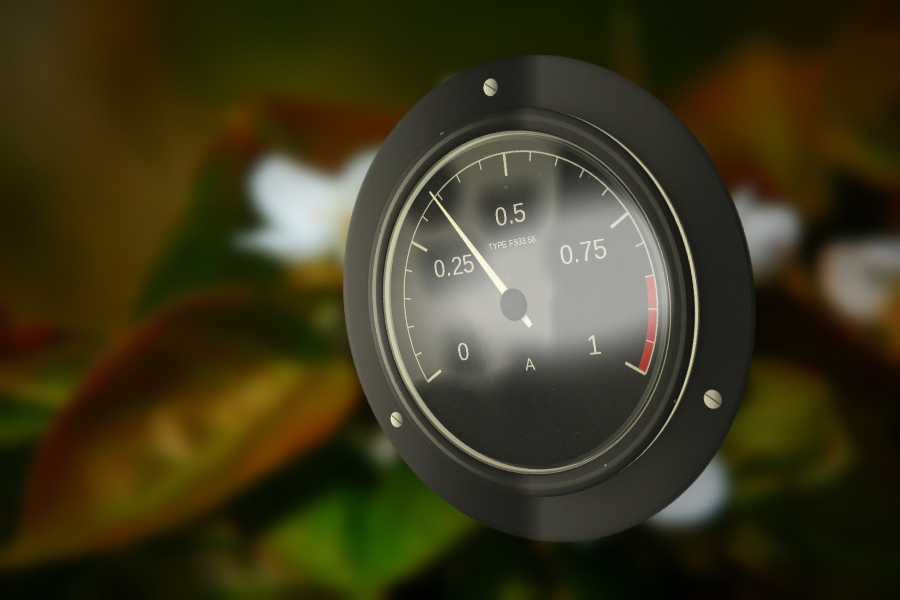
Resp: 0.35 A
